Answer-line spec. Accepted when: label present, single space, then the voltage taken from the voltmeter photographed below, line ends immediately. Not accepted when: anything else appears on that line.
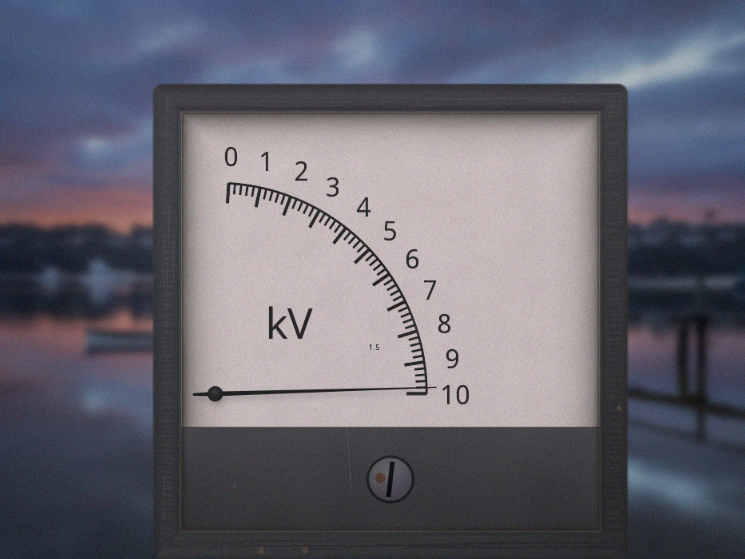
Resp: 9.8 kV
